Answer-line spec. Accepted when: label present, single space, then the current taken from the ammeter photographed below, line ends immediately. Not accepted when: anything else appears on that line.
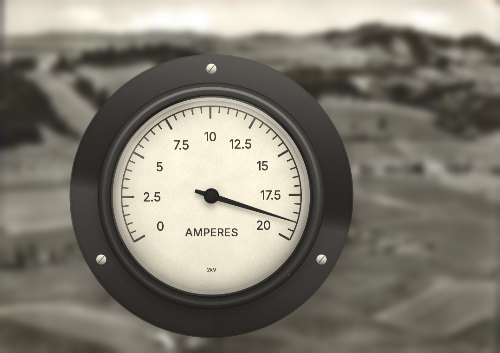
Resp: 19 A
